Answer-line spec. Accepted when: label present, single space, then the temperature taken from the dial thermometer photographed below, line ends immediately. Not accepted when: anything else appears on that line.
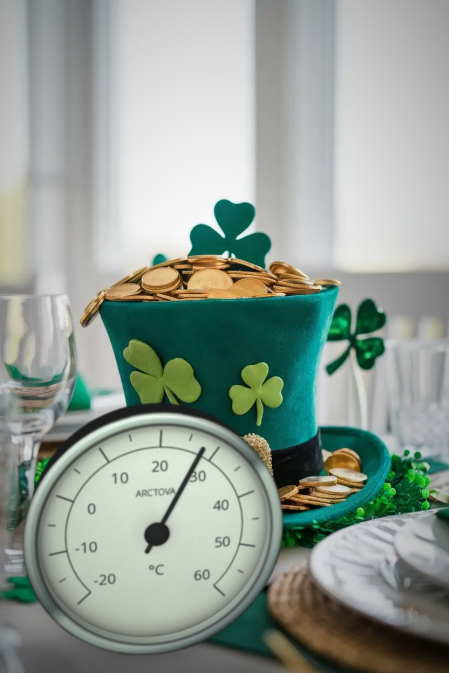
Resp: 27.5 °C
